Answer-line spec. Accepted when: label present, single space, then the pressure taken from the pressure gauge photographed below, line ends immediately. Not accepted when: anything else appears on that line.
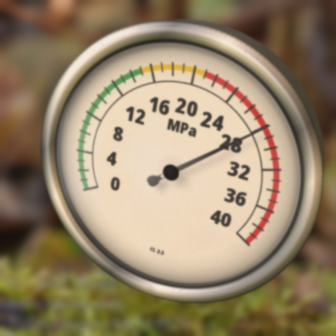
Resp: 28 MPa
